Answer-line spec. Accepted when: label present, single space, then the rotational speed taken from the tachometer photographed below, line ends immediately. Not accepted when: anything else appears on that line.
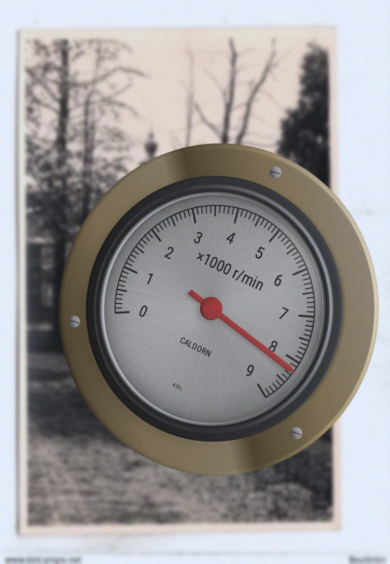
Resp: 8200 rpm
